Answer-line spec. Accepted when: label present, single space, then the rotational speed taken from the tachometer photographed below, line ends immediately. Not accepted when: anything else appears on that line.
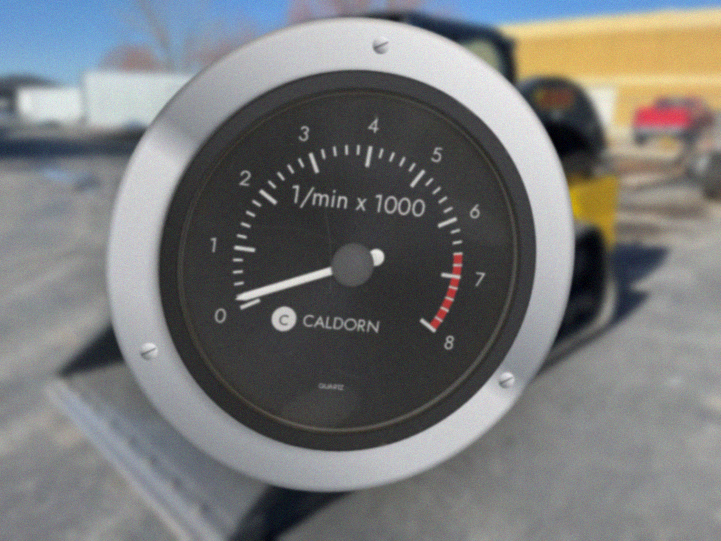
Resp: 200 rpm
